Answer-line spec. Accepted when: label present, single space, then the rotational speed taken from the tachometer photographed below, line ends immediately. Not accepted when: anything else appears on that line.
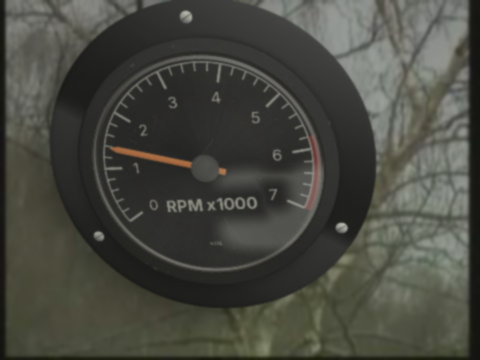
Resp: 1400 rpm
